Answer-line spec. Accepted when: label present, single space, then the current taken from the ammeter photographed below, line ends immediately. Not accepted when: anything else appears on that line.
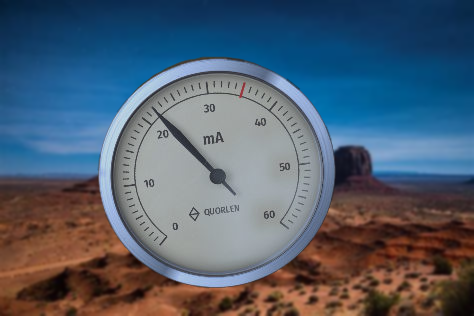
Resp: 22 mA
